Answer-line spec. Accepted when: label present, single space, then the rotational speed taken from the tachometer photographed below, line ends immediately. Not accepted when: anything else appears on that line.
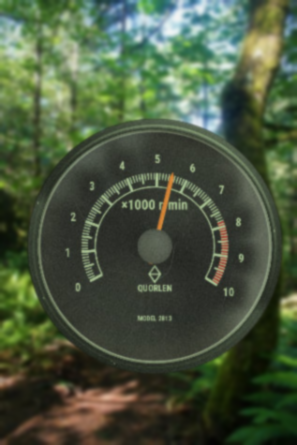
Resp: 5500 rpm
